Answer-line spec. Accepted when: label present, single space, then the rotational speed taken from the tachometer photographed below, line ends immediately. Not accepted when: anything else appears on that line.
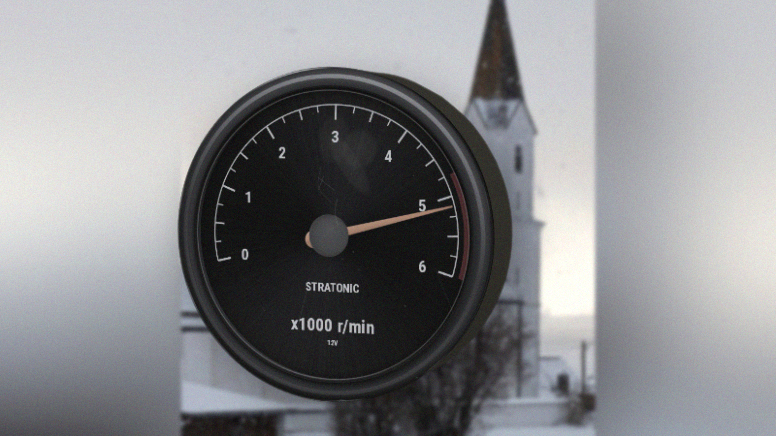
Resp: 5125 rpm
